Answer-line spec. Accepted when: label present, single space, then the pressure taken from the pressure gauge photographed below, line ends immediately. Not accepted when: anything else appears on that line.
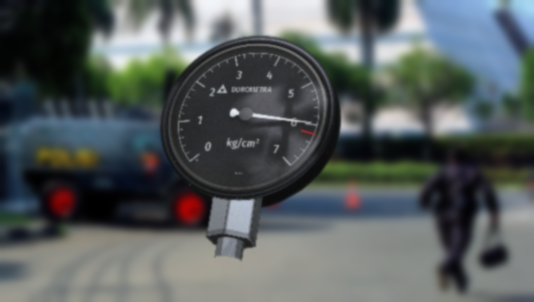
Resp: 6 kg/cm²
